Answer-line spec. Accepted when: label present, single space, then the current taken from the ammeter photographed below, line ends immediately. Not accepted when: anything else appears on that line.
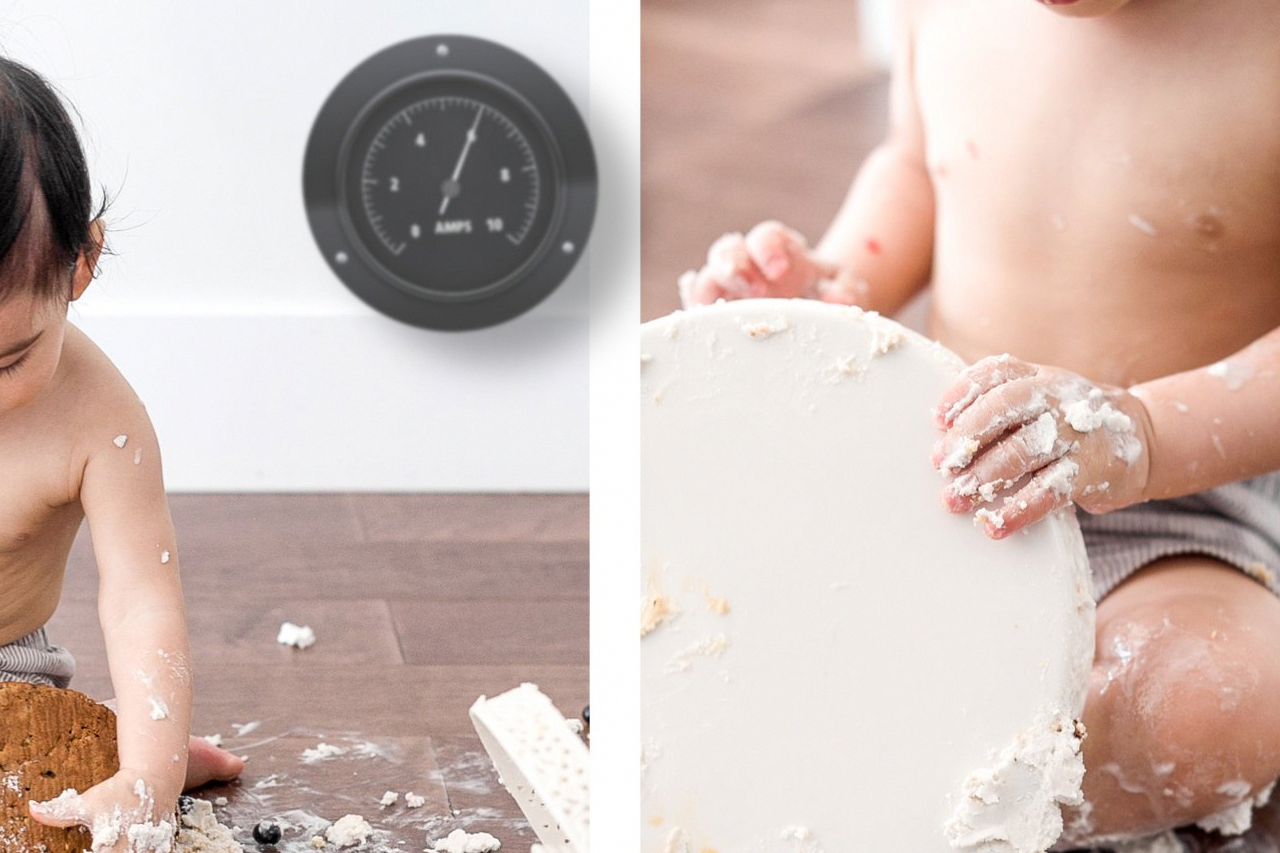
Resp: 6 A
